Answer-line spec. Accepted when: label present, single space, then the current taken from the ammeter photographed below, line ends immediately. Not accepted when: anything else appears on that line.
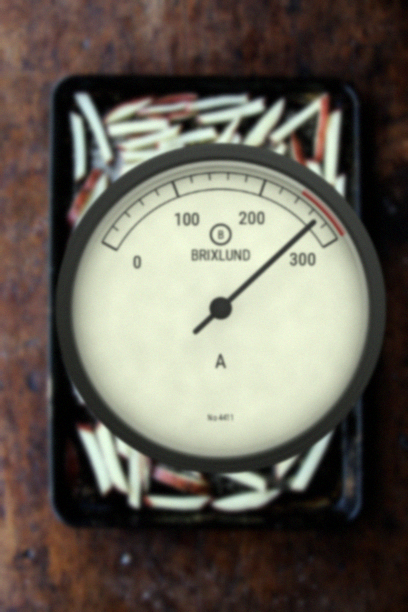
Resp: 270 A
